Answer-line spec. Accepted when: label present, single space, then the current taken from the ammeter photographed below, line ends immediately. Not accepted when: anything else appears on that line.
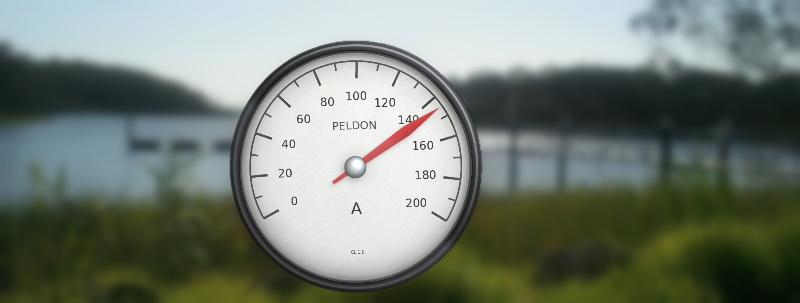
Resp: 145 A
